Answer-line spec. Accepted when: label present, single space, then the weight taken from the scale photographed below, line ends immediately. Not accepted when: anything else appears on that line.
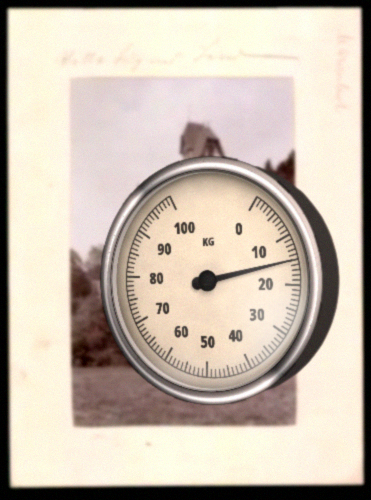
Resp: 15 kg
